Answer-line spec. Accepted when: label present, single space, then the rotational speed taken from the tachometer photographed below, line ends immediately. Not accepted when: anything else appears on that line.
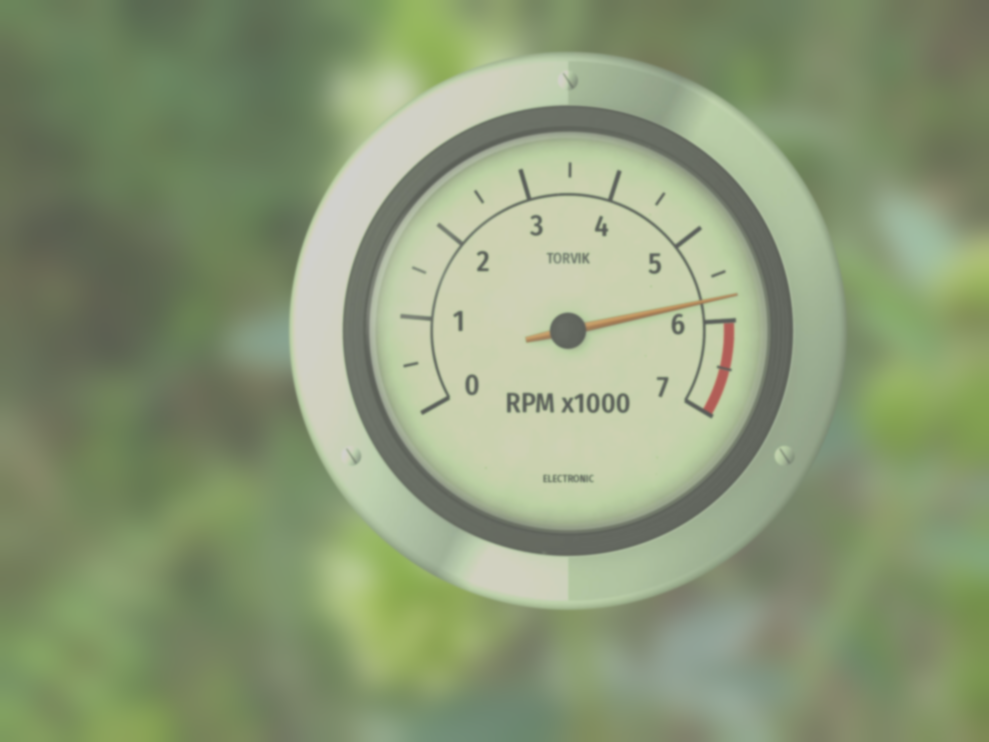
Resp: 5750 rpm
